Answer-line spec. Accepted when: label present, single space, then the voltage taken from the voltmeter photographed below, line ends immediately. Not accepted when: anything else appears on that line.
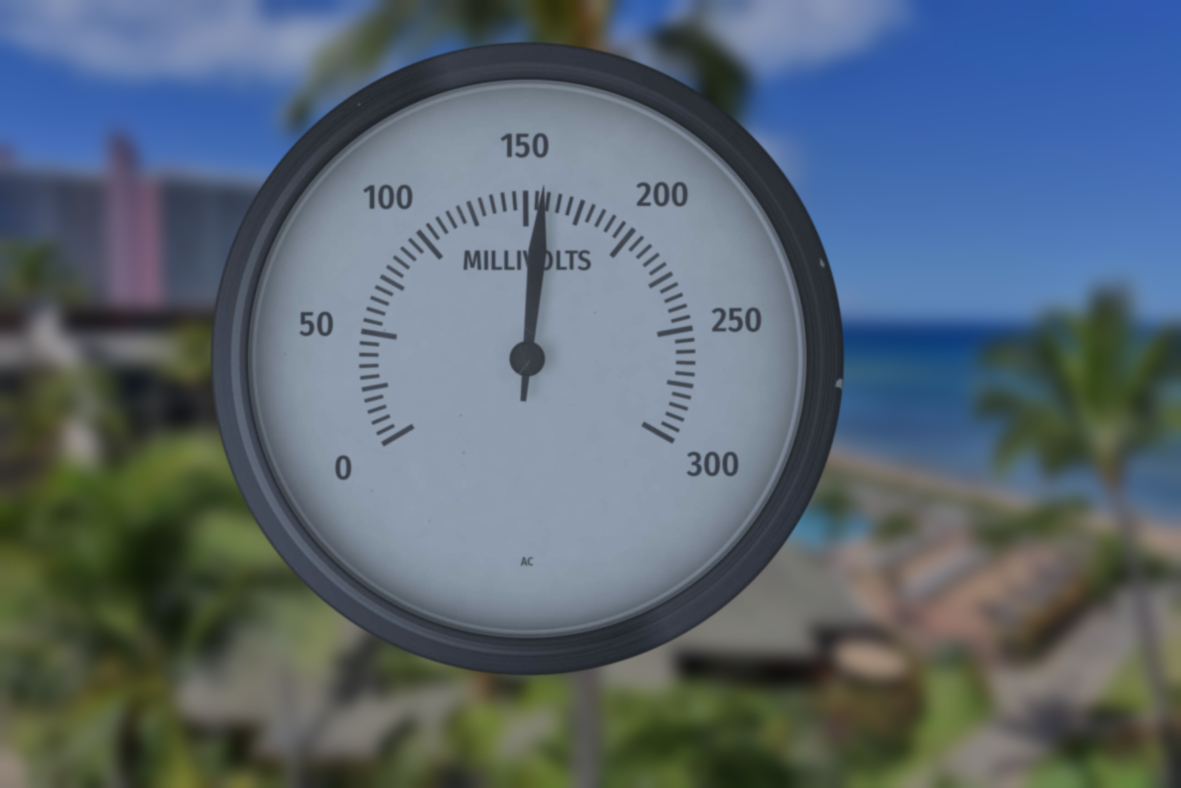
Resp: 157.5 mV
